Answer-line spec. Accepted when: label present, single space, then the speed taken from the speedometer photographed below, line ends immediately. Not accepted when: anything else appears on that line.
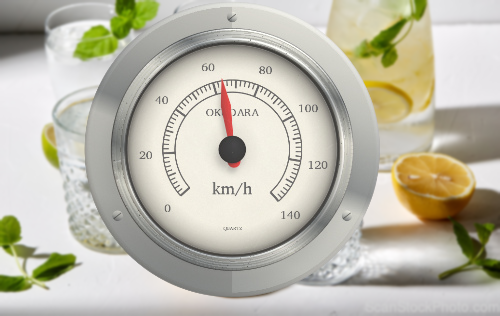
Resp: 64 km/h
